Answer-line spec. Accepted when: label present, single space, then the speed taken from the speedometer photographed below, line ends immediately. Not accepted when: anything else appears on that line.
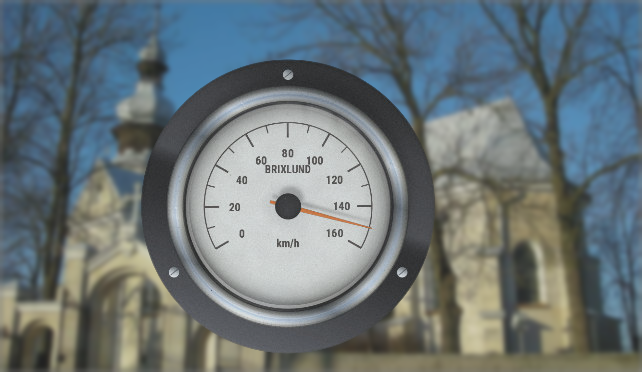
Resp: 150 km/h
